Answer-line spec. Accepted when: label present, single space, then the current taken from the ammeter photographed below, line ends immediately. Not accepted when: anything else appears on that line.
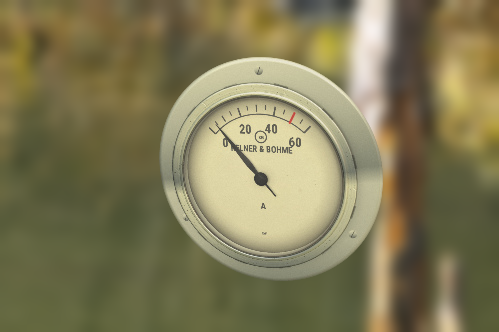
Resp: 5 A
